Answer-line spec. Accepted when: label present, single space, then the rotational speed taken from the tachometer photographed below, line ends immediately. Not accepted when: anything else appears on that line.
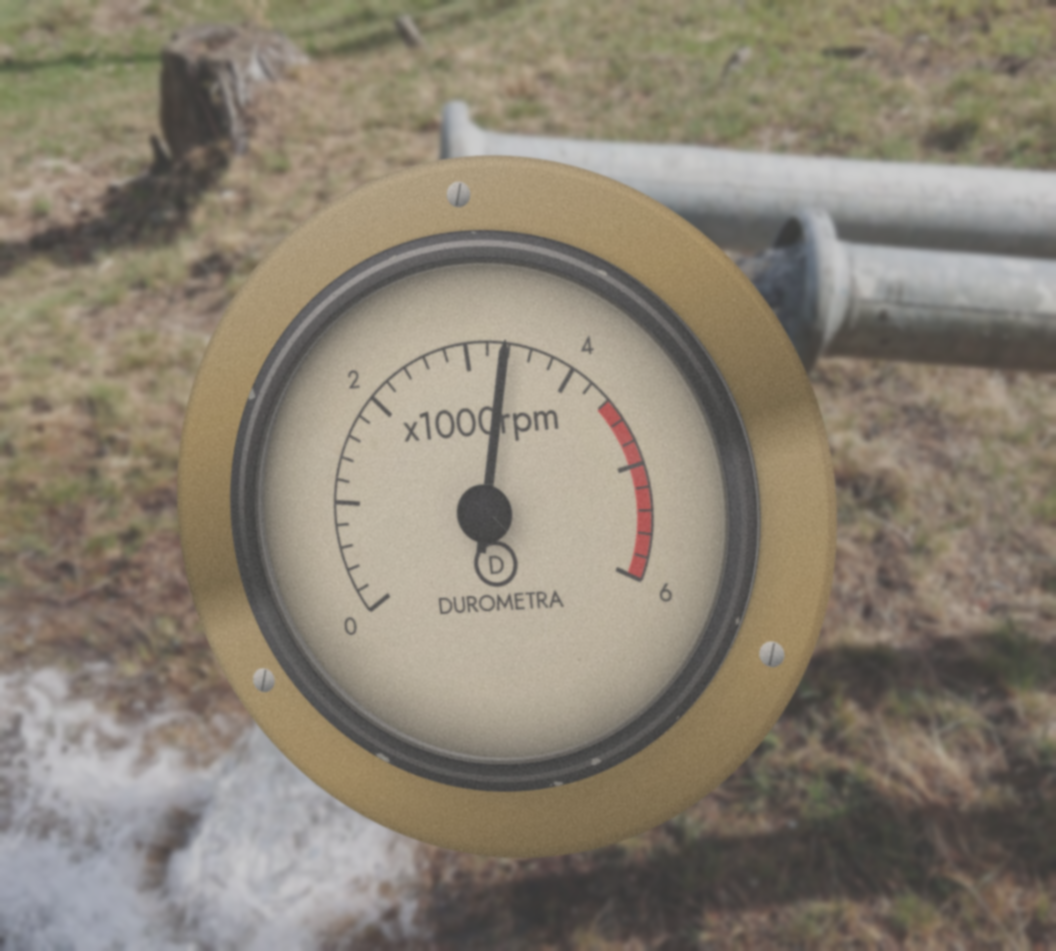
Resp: 3400 rpm
